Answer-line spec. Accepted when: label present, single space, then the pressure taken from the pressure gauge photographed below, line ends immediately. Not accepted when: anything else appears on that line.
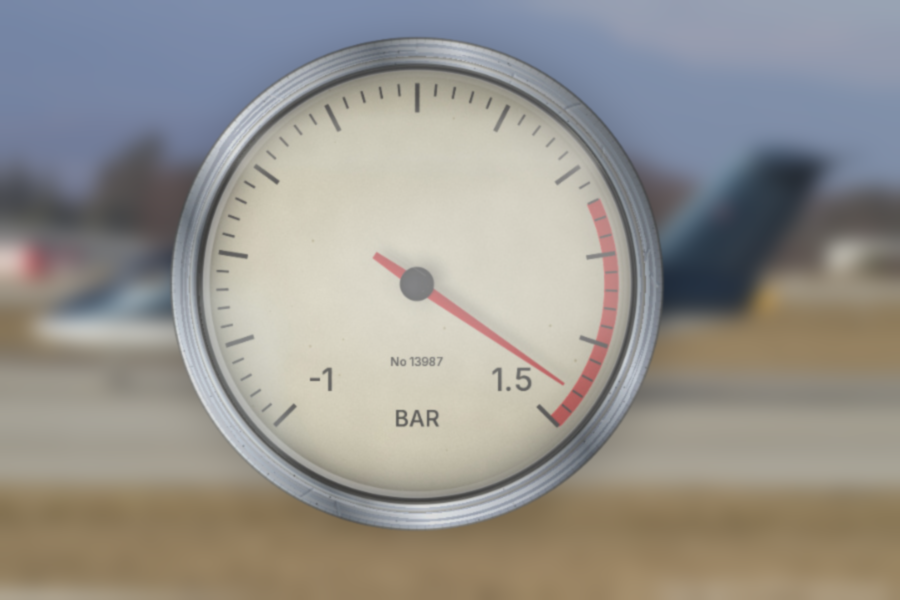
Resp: 1.4 bar
